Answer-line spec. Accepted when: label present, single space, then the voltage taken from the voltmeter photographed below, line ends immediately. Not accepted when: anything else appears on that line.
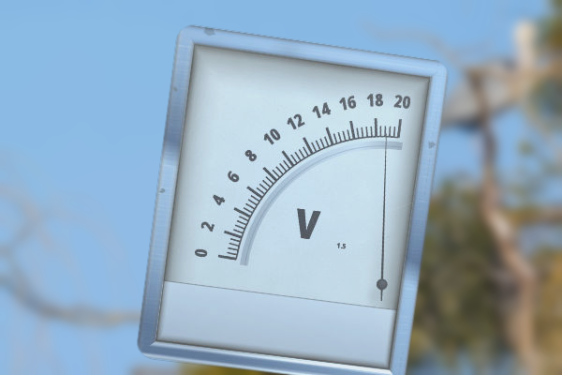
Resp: 18.8 V
